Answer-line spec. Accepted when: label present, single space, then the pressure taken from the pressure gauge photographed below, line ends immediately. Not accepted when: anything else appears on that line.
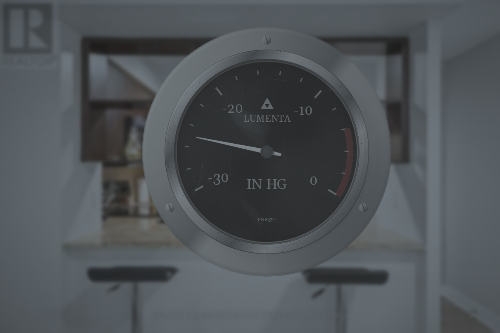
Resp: -25 inHg
